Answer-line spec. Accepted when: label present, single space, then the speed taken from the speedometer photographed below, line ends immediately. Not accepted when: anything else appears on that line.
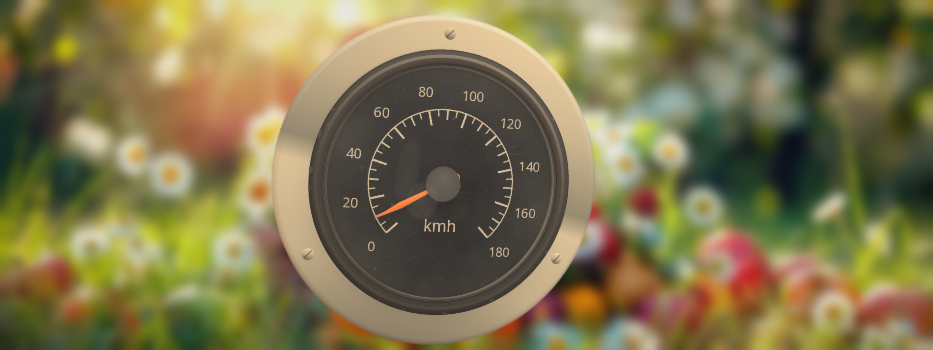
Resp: 10 km/h
